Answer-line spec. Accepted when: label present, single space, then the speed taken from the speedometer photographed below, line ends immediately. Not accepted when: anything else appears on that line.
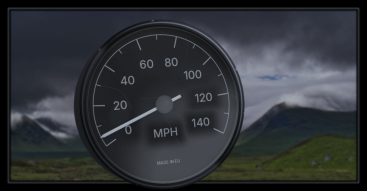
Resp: 5 mph
